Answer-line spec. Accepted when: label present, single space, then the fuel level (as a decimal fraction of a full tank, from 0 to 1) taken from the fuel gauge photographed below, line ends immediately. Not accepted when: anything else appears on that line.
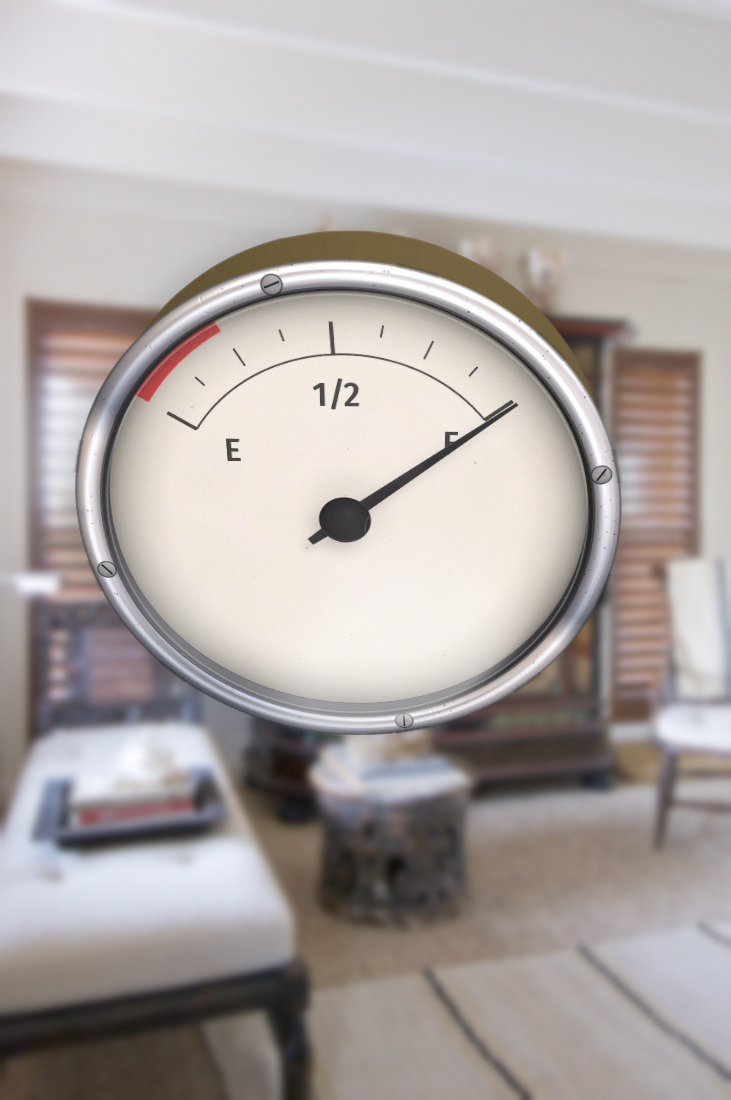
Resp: 1
